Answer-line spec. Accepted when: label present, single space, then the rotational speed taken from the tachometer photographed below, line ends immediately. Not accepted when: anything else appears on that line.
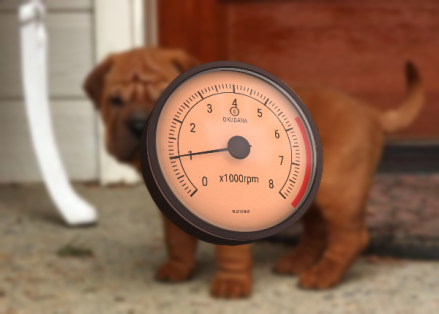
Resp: 1000 rpm
